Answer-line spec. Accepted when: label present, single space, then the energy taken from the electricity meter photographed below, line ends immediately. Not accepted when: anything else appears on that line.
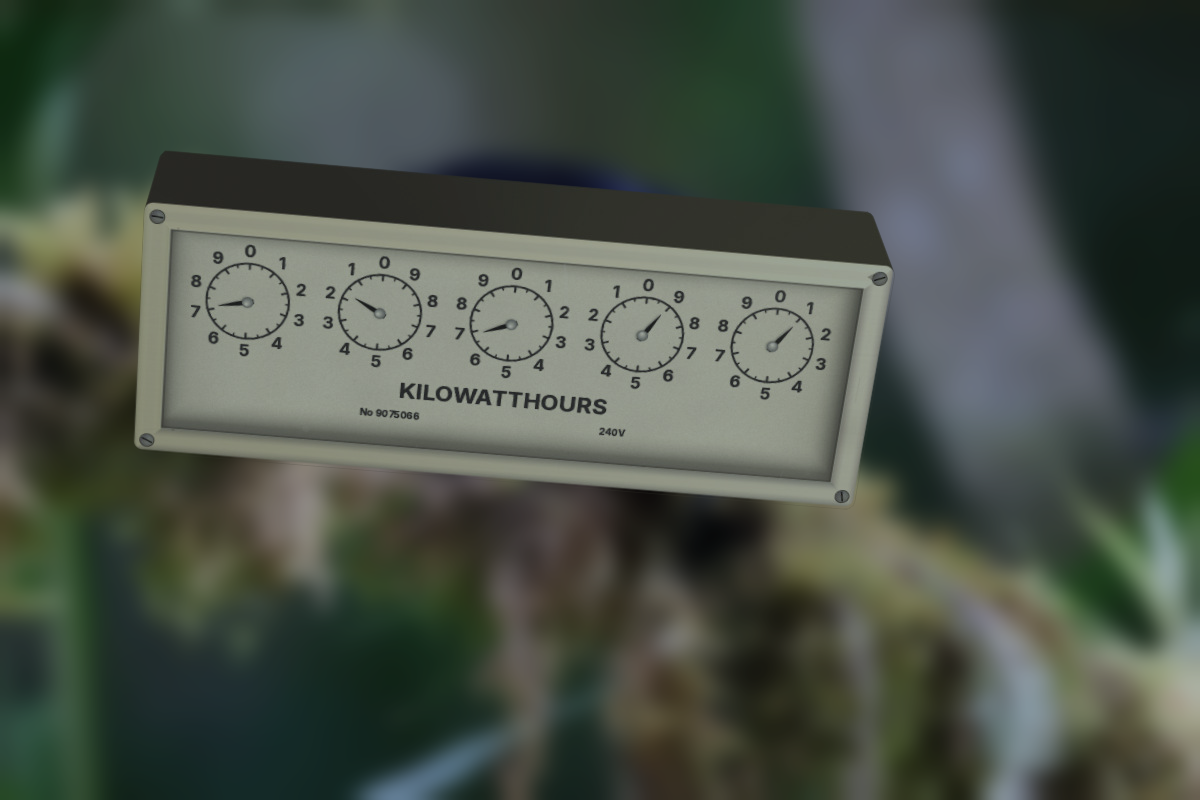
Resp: 71691 kWh
